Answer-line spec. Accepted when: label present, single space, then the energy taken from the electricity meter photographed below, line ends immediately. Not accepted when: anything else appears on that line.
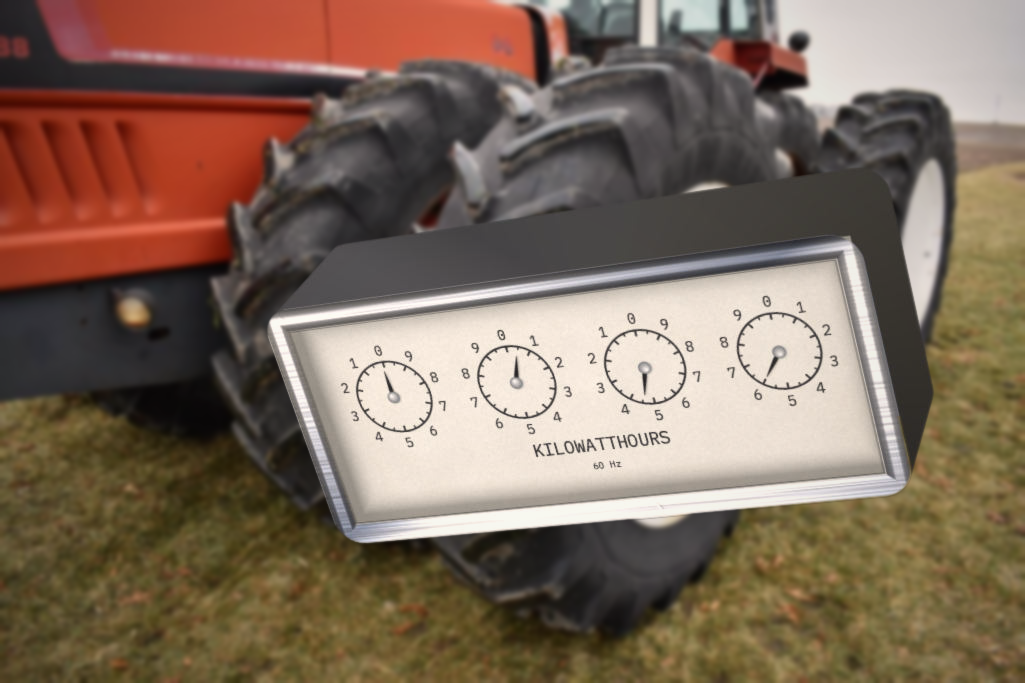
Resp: 46 kWh
